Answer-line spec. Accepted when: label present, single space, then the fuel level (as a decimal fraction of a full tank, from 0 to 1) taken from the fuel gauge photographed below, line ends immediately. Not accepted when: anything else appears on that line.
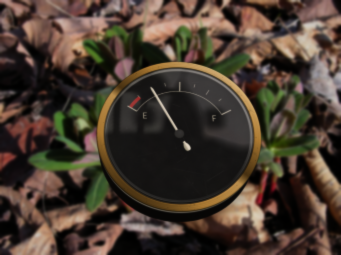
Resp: 0.25
